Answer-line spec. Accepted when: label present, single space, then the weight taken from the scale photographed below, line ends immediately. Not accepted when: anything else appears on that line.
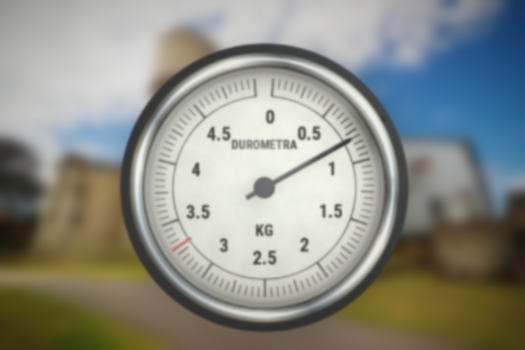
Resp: 0.8 kg
